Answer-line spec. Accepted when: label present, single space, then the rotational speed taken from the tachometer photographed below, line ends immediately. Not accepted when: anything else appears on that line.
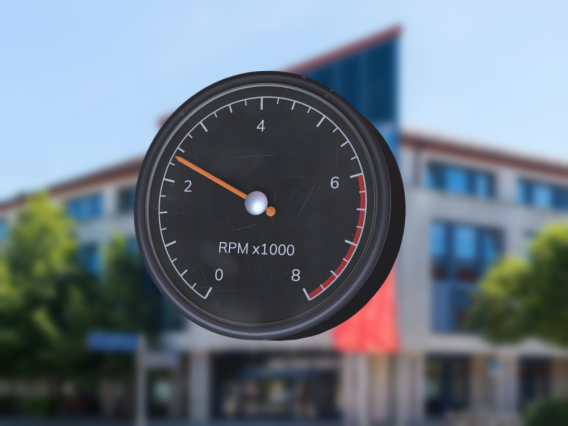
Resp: 2375 rpm
